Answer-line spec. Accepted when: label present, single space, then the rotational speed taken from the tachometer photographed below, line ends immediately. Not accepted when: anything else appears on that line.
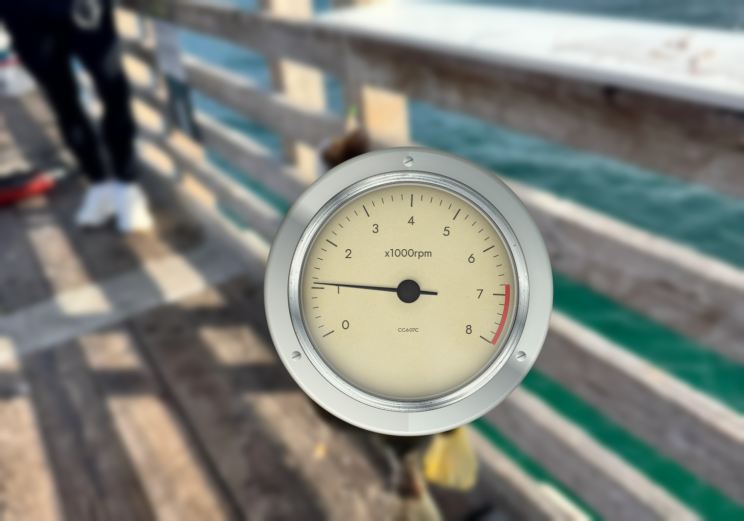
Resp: 1100 rpm
